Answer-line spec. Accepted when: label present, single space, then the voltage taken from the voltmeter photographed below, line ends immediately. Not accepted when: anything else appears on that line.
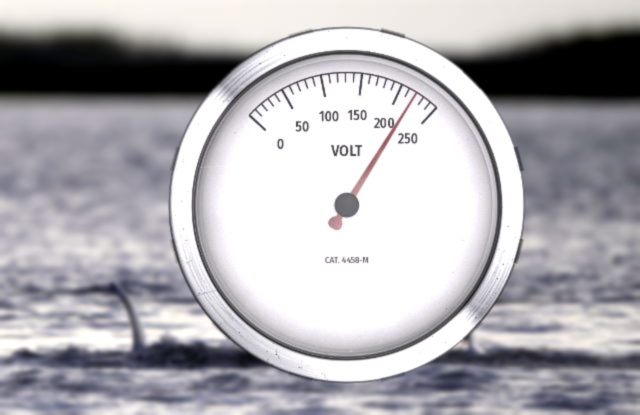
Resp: 220 V
